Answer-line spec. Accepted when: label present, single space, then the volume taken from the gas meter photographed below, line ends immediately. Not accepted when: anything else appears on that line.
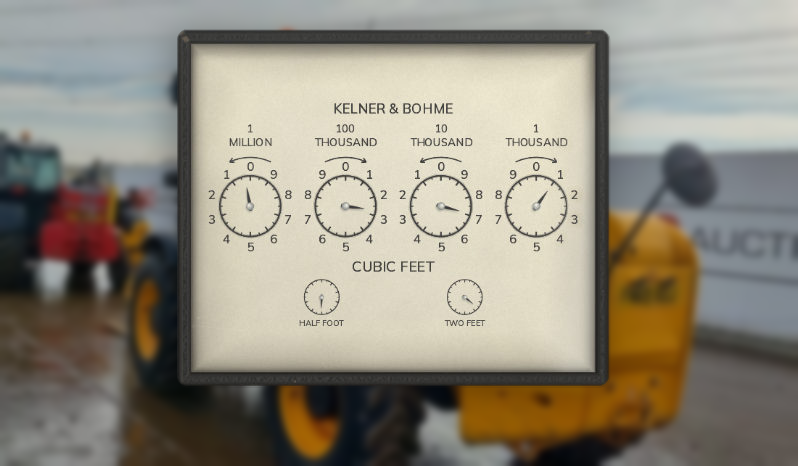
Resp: 27100 ft³
